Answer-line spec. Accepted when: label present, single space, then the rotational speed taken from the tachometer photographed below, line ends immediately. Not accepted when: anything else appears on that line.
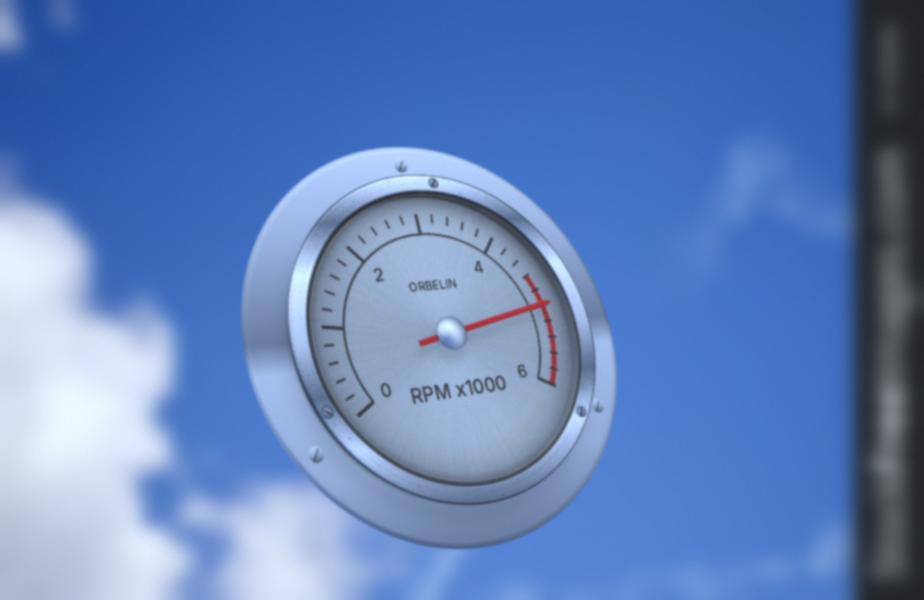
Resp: 5000 rpm
